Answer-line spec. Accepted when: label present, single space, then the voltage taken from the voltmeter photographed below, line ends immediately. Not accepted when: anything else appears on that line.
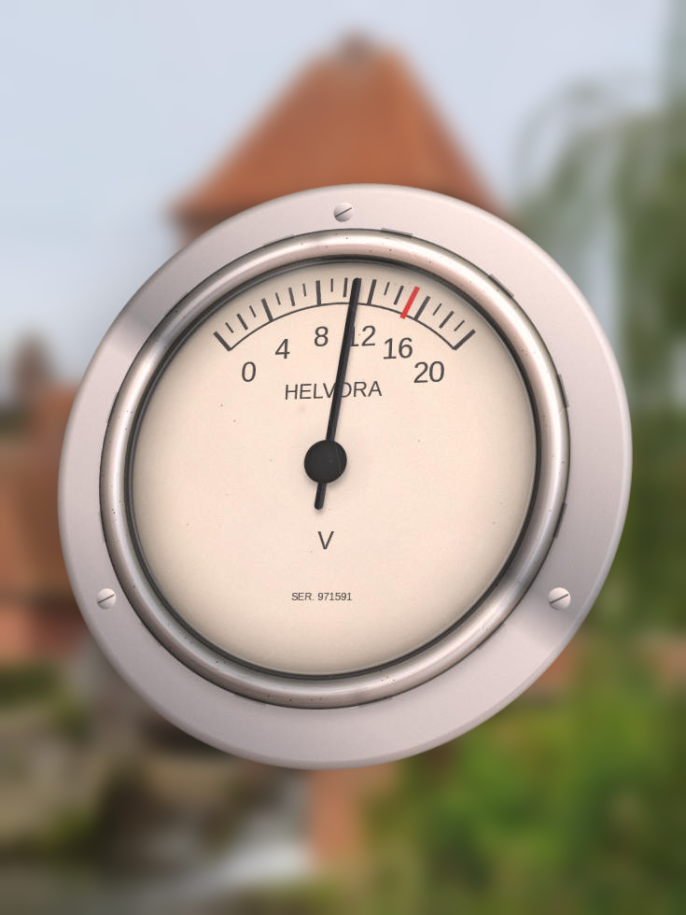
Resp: 11 V
